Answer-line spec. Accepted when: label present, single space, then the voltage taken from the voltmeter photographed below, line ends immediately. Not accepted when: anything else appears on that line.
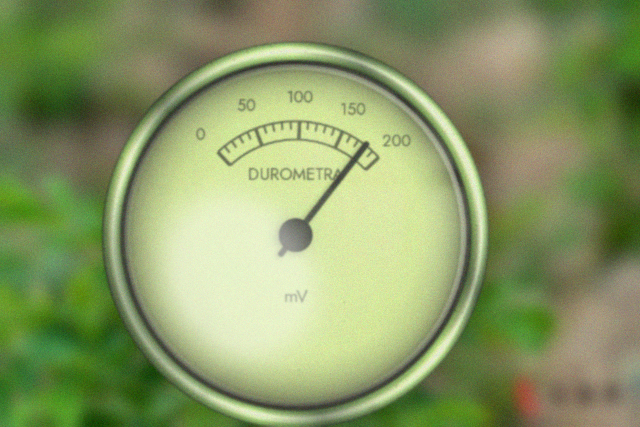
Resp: 180 mV
